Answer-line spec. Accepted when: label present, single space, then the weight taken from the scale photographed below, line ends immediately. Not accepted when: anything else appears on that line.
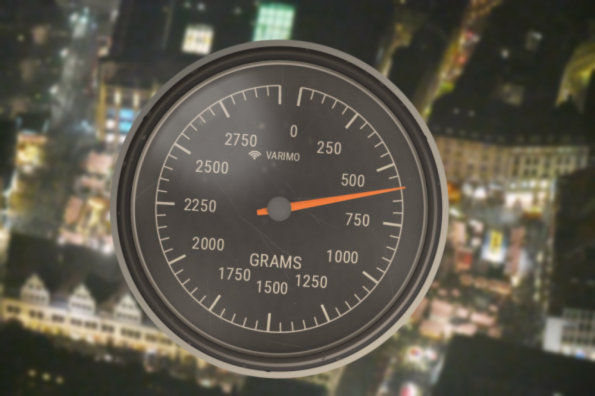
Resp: 600 g
